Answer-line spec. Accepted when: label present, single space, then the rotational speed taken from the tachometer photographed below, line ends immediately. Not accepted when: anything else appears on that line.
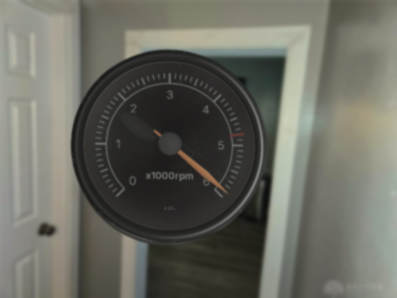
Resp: 5900 rpm
